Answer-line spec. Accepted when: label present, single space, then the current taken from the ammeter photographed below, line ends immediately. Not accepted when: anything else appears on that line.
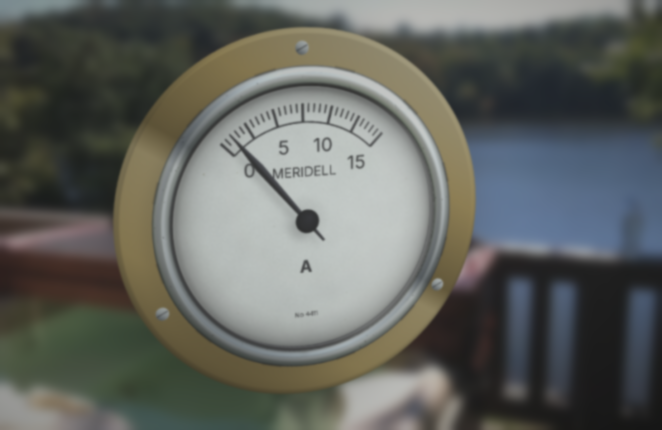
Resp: 1 A
